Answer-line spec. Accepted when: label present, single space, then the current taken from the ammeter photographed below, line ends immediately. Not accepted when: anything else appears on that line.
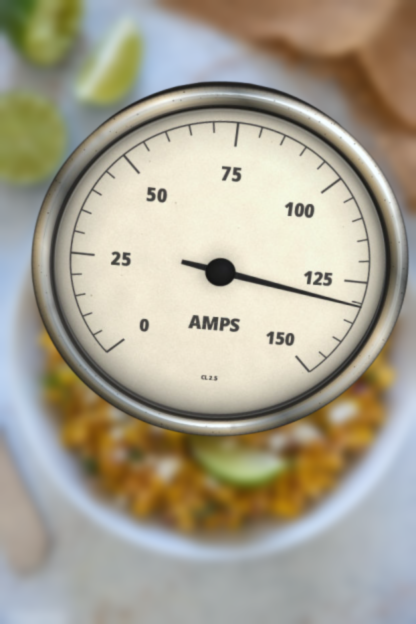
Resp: 130 A
